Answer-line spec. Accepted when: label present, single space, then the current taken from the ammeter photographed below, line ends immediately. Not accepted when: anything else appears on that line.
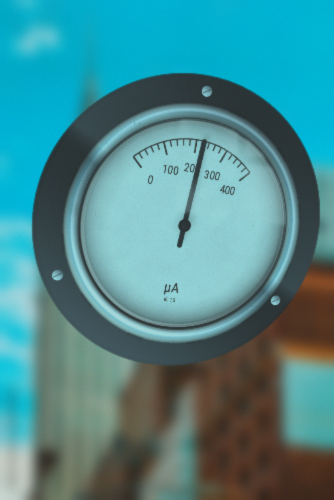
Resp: 220 µA
